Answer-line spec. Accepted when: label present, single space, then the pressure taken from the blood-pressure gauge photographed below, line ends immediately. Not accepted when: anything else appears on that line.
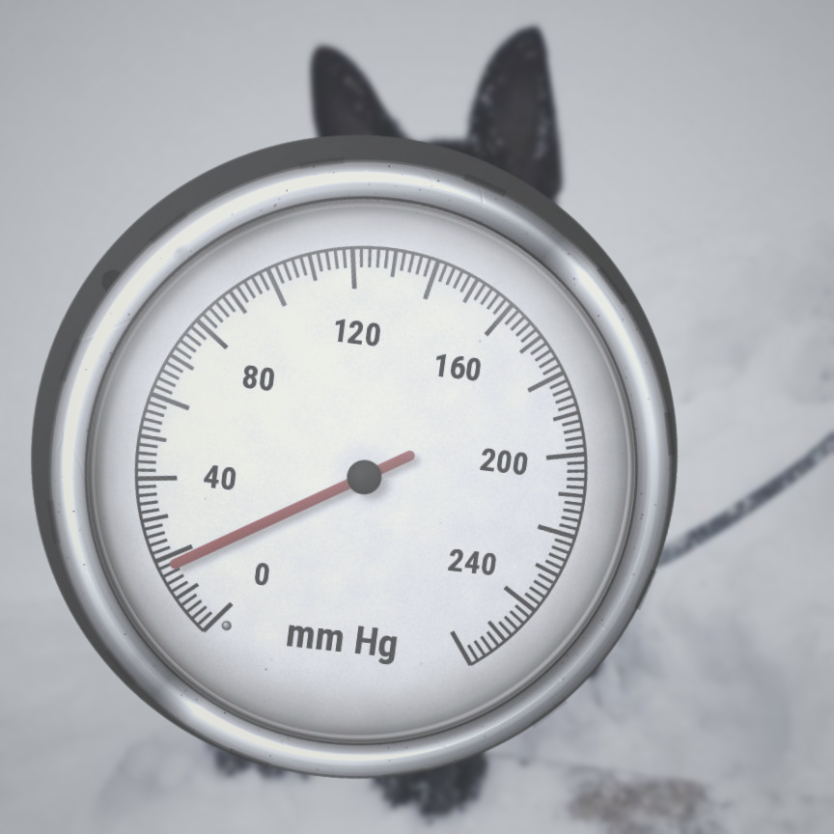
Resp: 18 mmHg
